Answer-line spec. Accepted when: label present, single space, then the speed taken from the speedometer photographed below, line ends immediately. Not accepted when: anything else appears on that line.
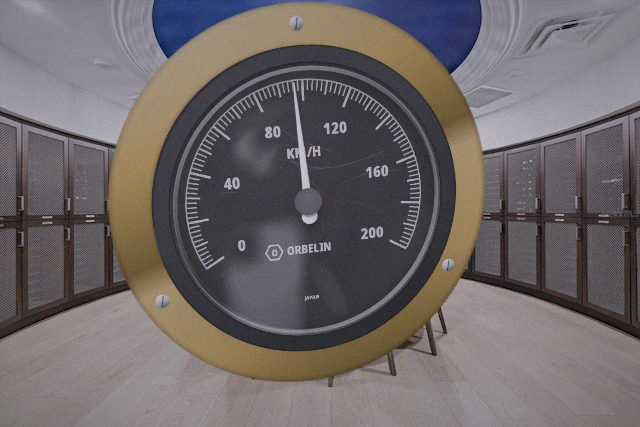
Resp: 96 km/h
